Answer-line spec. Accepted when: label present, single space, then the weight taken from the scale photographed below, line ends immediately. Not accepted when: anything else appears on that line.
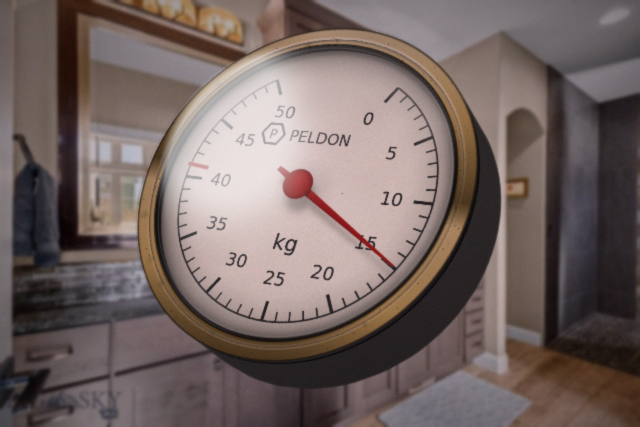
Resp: 15 kg
